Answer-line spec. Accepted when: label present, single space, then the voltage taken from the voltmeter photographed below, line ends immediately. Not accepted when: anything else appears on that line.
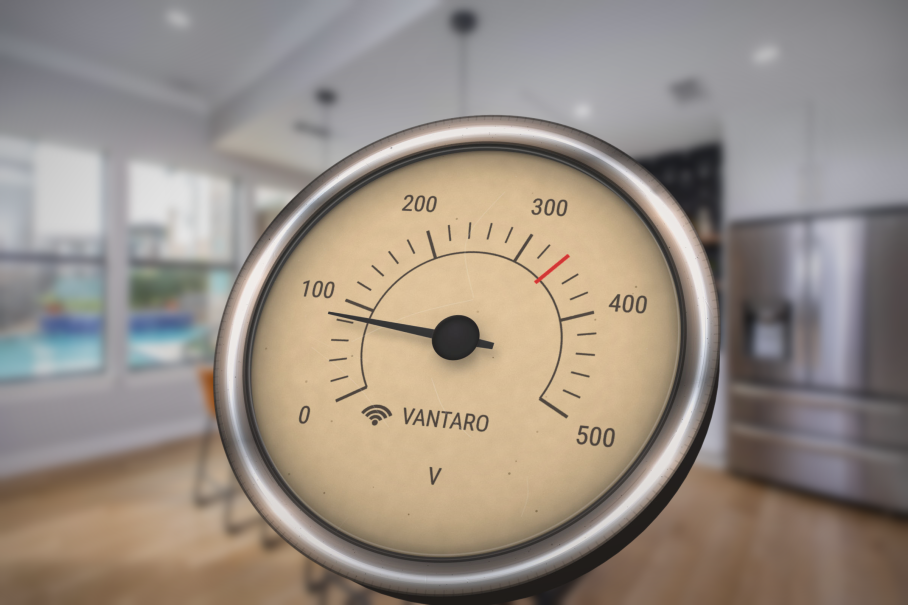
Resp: 80 V
